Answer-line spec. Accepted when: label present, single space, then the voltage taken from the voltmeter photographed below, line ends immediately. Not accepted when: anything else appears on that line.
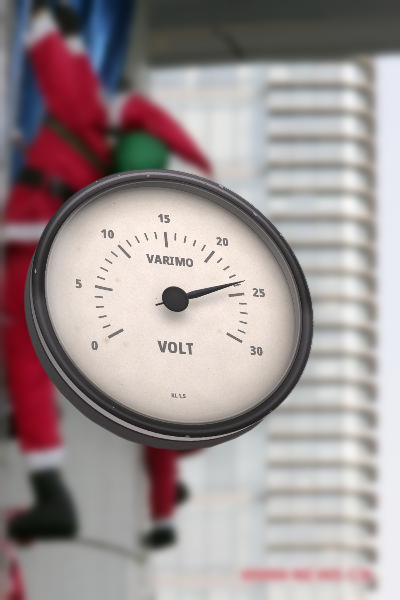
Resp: 24 V
